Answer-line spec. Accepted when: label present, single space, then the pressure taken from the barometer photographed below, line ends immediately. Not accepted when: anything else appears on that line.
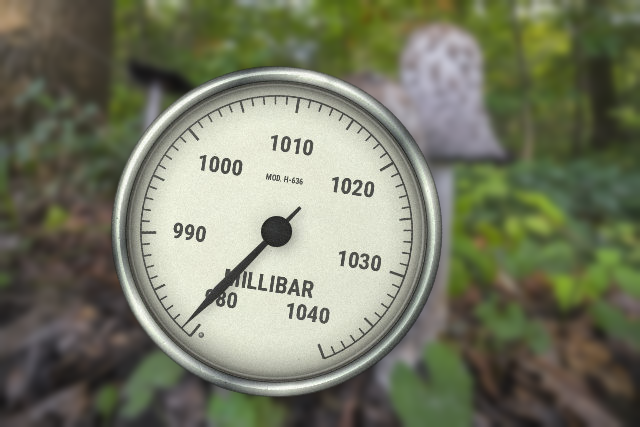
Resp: 981 mbar
